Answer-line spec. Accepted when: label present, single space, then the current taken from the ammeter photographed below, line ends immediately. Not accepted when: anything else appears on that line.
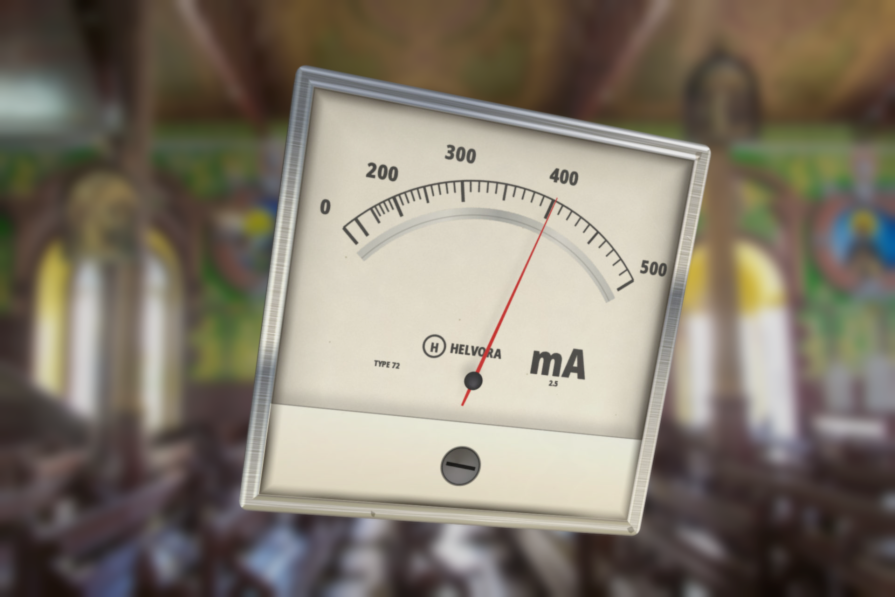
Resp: 400 mA
